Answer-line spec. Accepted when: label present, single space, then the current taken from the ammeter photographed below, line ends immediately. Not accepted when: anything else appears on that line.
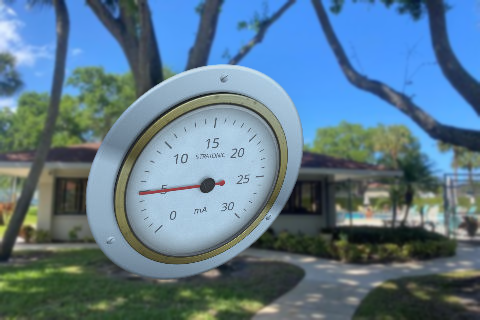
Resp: 5 mA
